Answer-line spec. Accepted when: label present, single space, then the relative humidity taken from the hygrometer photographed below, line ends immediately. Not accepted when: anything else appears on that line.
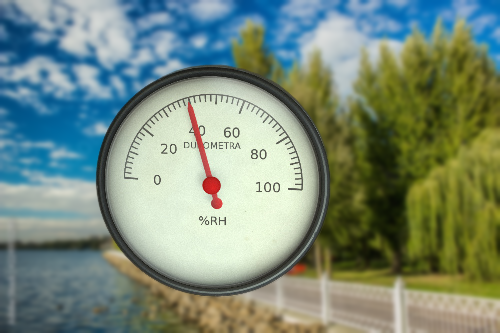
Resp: 40 %
